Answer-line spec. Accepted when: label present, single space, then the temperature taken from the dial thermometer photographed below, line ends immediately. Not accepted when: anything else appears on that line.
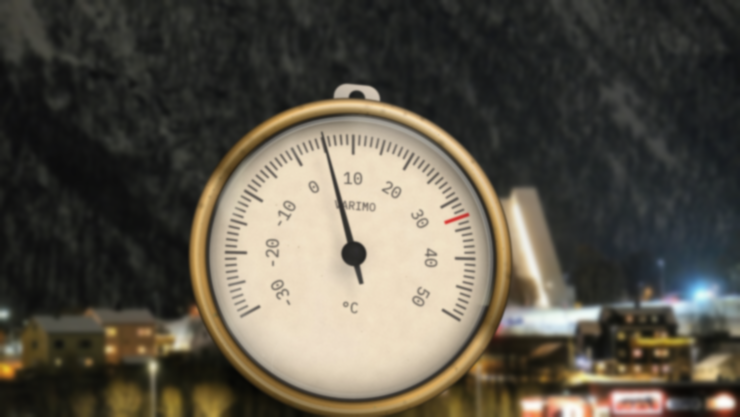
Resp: 5 °C
